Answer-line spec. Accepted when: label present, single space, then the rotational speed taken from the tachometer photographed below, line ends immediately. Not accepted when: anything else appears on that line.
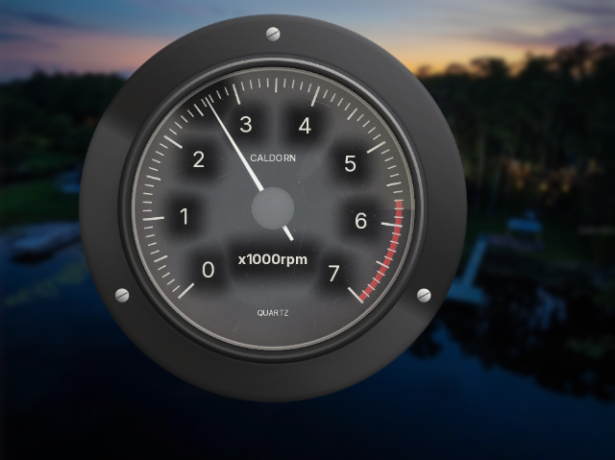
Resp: 2650 rpm
